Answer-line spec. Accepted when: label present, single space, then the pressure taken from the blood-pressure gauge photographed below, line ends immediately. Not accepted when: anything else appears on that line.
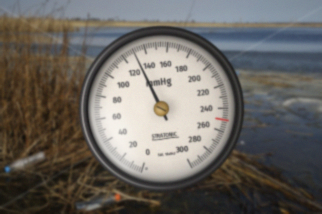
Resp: 130 mmHg
